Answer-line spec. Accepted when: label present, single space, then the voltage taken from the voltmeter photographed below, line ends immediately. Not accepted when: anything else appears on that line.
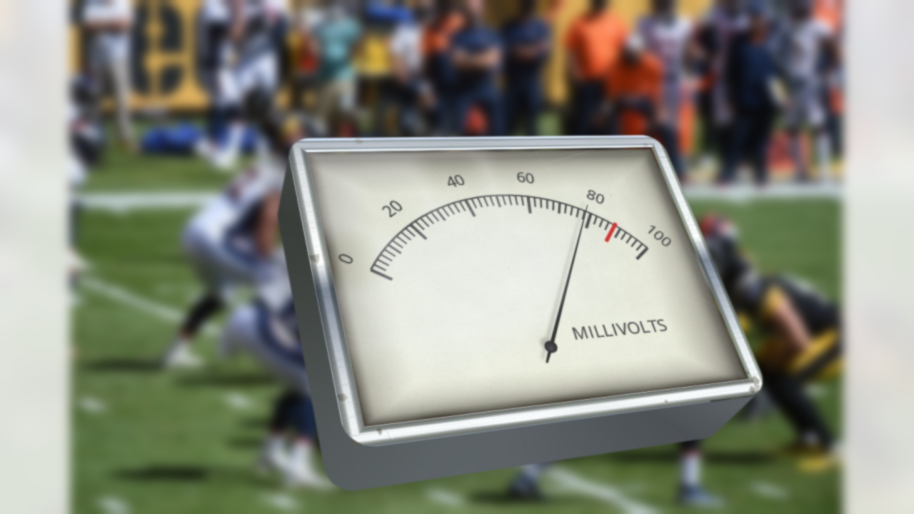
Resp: 78 mV
